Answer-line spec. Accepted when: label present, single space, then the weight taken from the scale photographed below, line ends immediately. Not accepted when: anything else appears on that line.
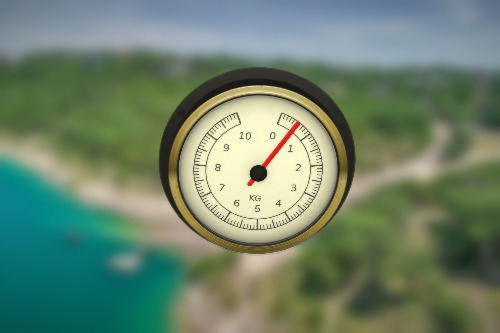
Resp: 0.5 kg
